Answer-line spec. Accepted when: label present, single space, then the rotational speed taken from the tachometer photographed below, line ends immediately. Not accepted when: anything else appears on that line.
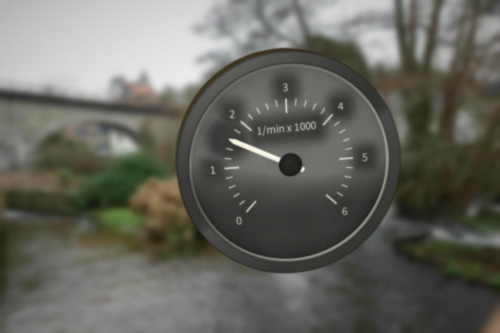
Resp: 1600 rpm
